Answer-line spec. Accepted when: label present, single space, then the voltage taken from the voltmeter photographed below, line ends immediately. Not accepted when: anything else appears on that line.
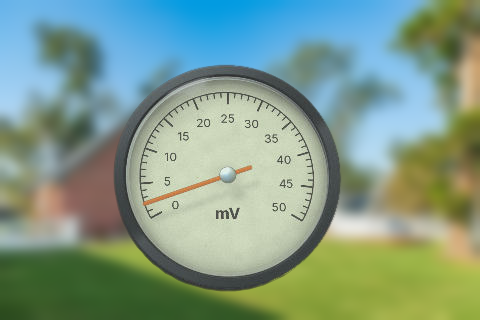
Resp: 2 mV
